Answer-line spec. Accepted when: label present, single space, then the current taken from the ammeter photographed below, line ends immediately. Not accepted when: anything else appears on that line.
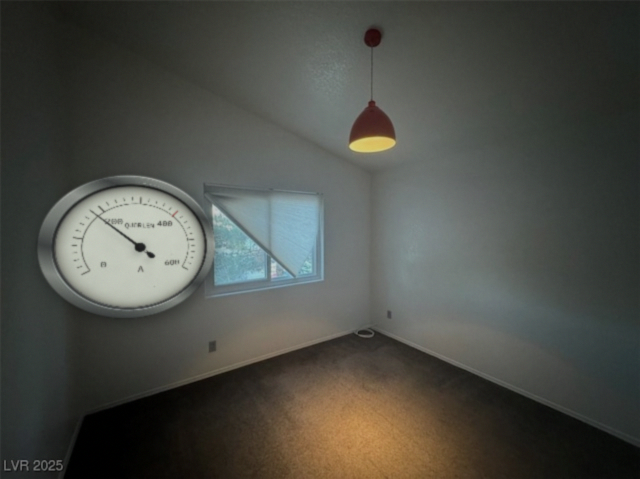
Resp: 180 A
